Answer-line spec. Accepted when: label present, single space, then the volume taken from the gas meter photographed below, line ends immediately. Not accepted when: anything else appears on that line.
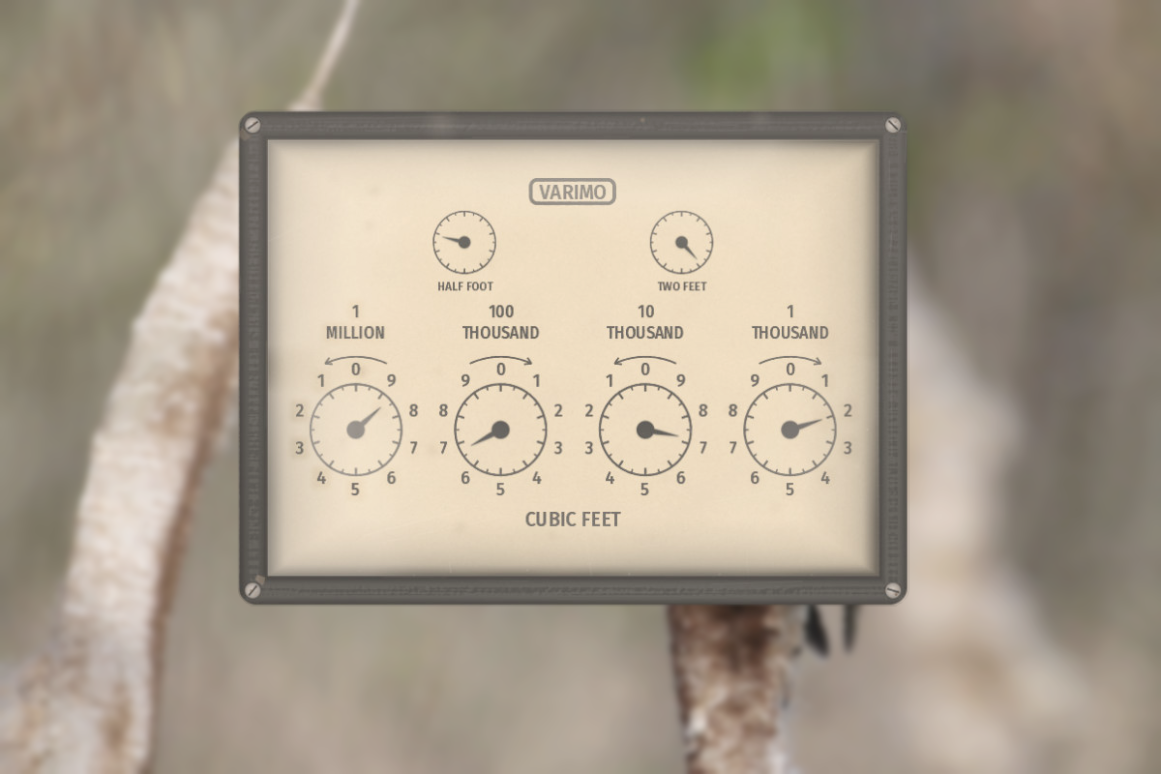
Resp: 867200 ft³
